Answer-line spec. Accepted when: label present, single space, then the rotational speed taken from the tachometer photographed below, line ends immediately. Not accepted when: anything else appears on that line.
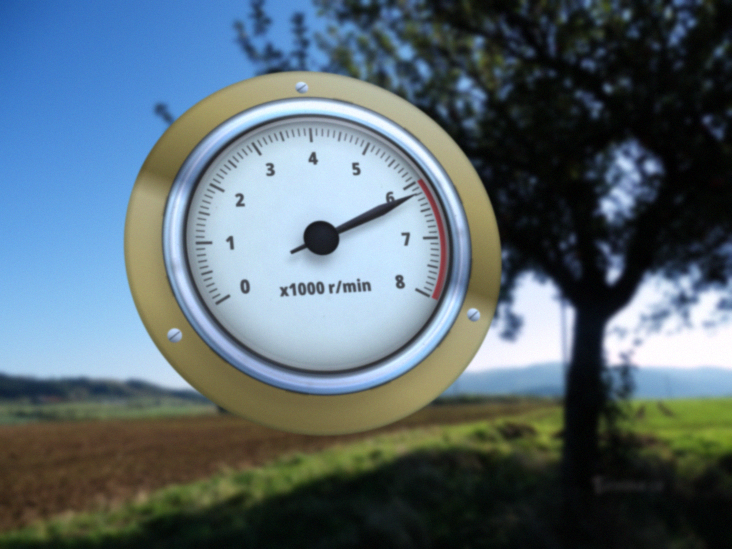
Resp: 6200 rpm
